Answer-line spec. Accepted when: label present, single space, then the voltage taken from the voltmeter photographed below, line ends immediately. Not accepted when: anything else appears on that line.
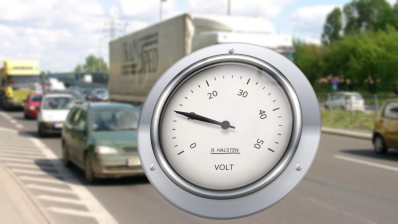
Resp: 10 V
